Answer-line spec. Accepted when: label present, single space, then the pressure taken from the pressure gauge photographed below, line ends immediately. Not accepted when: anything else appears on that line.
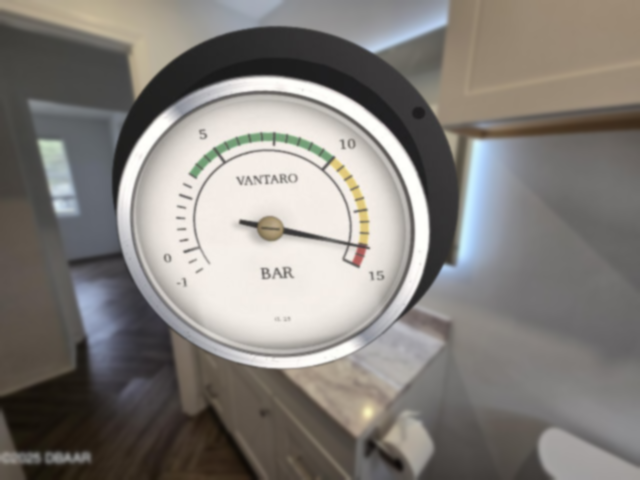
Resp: 14 bar
